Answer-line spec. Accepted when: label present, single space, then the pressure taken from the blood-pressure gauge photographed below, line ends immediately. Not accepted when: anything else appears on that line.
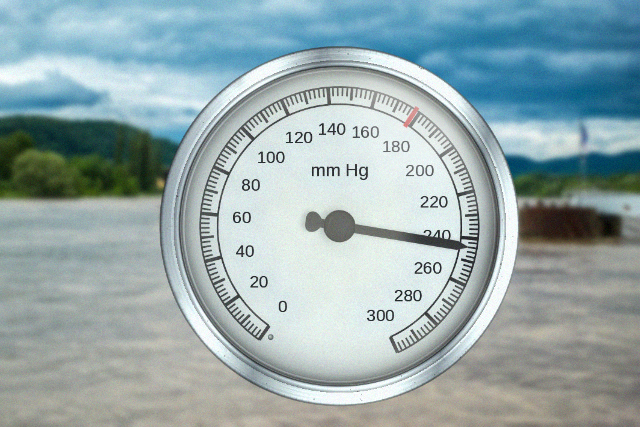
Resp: 244 mmHg
